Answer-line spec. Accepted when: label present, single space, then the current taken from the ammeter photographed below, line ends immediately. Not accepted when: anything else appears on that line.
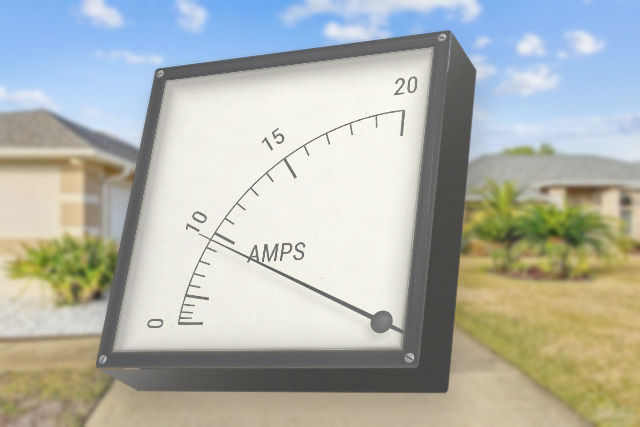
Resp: 9.5 A
